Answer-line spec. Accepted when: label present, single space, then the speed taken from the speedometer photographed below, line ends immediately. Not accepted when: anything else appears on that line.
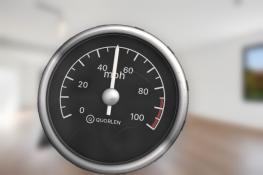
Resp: 50 mph
